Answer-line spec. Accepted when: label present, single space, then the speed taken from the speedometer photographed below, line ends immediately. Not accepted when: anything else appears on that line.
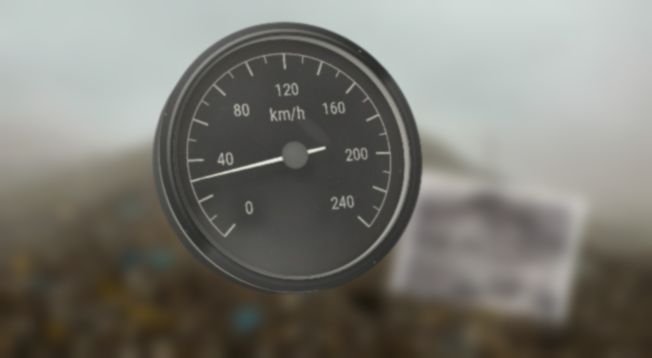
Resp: 30 km/h
